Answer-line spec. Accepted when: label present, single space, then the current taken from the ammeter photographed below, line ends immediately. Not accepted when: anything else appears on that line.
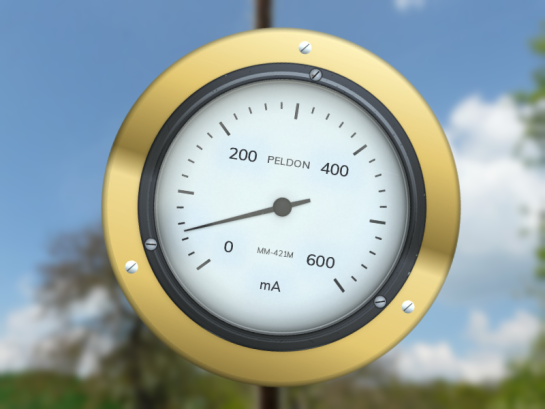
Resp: 50 mA
